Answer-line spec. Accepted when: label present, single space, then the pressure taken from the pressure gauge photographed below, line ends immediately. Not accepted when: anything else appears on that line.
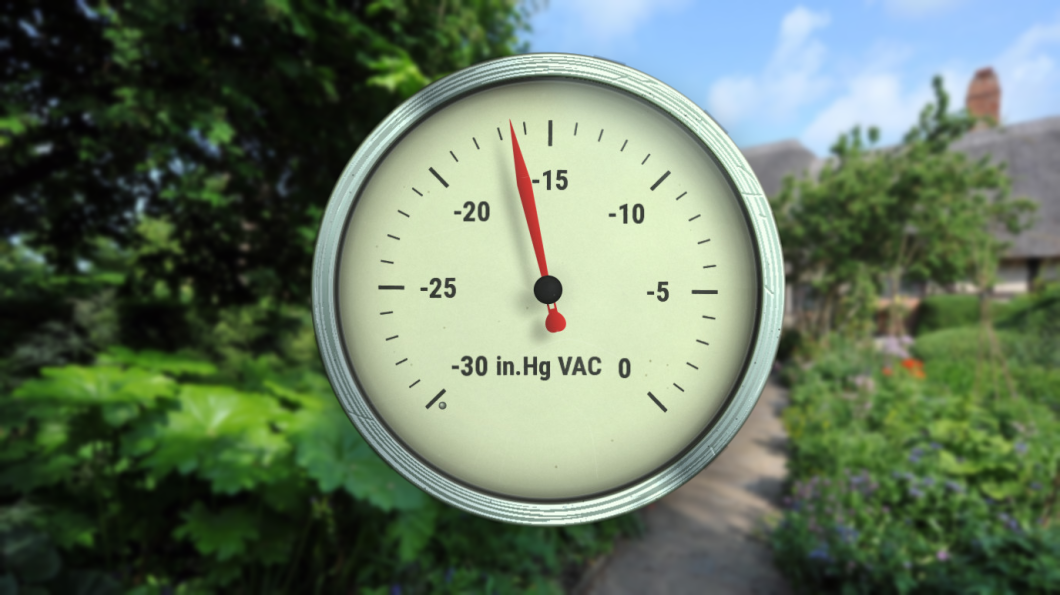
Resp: -16.5 inHg
